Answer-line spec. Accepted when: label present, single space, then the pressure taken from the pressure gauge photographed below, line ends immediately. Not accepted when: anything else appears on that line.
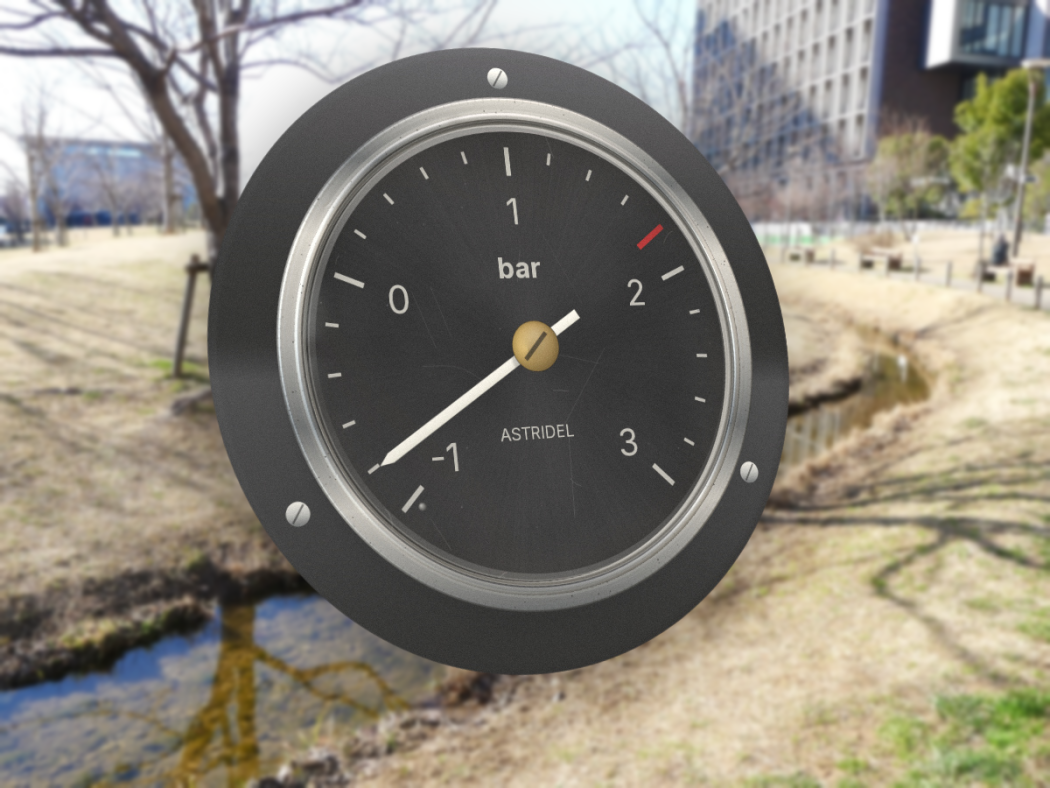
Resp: -0.8 bar
